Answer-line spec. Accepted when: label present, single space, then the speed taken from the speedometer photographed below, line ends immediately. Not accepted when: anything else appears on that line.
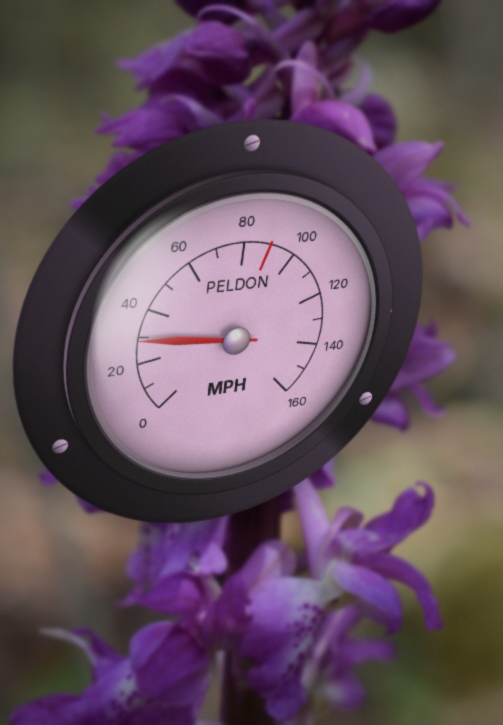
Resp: 30 mph
